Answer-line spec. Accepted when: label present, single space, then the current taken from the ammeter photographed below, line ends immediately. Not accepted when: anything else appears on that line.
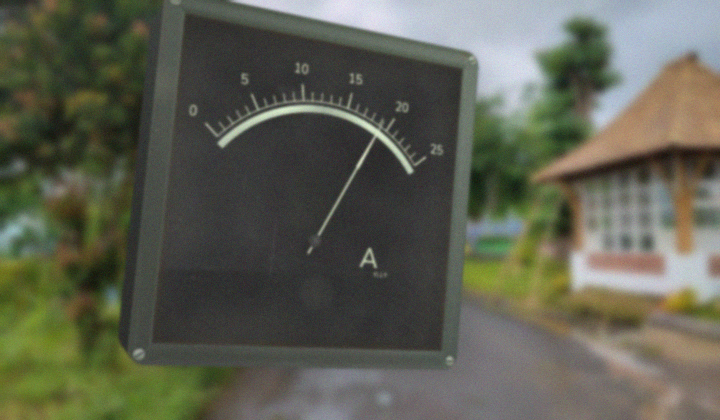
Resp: 19 A
